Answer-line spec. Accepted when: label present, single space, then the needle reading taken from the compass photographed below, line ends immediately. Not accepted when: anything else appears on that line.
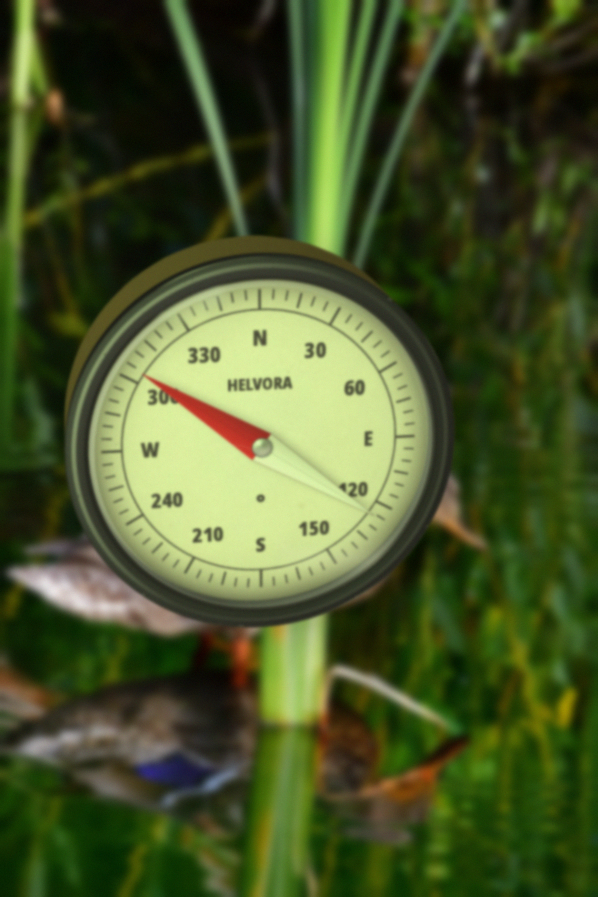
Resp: 305 °
